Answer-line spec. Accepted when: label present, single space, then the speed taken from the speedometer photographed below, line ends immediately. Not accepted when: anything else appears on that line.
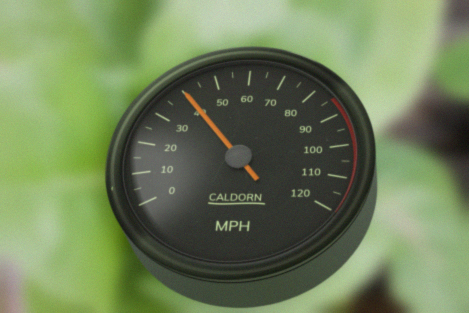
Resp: 40 mph
